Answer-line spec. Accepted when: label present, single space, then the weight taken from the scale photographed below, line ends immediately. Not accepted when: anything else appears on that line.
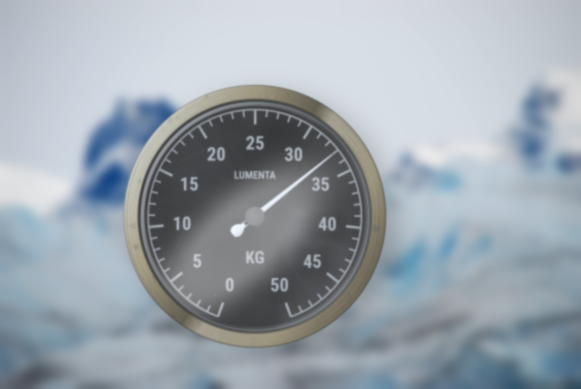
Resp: 33 kg
